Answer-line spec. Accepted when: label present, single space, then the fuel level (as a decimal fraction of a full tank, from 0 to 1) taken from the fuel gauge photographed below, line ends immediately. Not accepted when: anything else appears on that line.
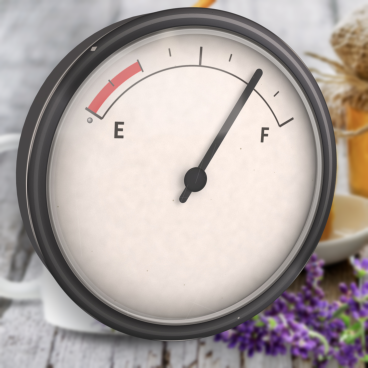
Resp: 0.75
